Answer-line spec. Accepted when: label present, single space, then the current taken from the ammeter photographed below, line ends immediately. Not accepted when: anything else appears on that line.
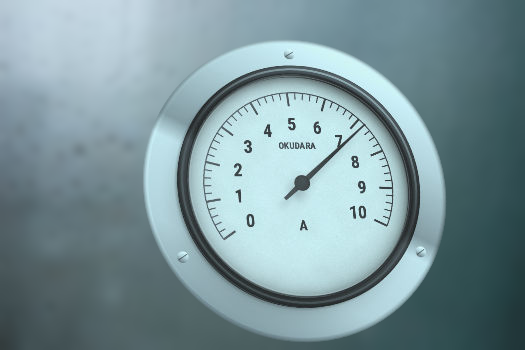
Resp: 7.2 A
